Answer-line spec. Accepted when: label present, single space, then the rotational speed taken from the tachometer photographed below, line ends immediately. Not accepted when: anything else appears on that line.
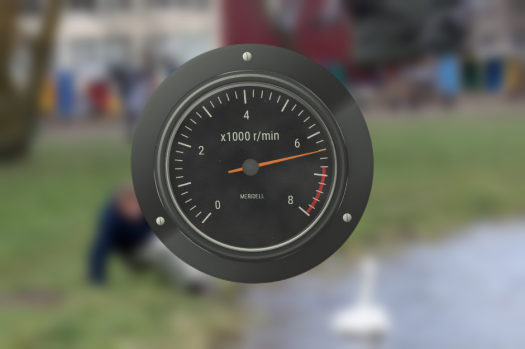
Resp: 6400 rpm
